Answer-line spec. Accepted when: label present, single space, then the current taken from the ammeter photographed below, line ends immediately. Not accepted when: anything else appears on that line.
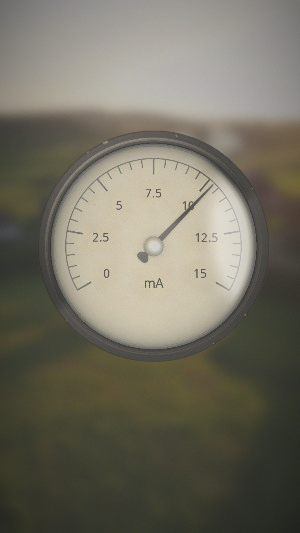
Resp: 10.25 mA
